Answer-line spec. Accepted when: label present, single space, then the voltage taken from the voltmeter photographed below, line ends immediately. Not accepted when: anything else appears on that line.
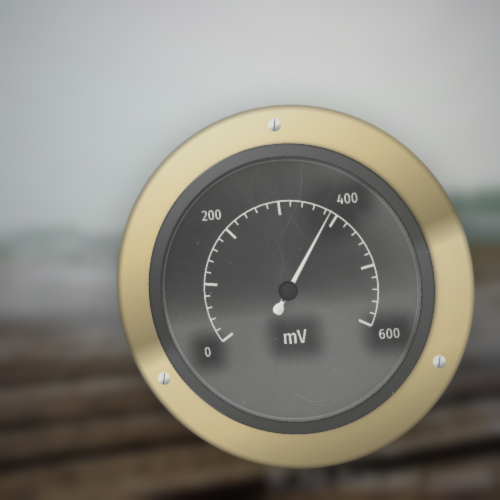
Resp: 390 mV
